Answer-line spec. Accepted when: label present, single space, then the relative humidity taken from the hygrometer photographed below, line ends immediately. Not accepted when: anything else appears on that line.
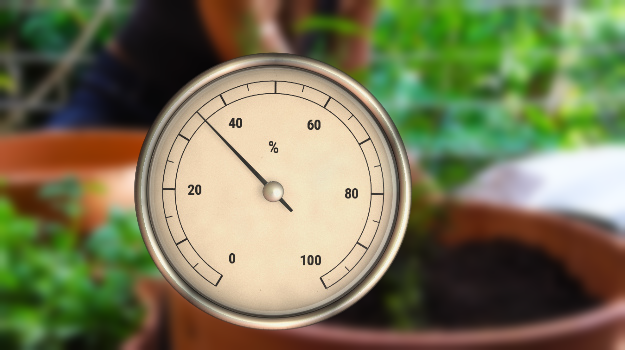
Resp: 35 %
